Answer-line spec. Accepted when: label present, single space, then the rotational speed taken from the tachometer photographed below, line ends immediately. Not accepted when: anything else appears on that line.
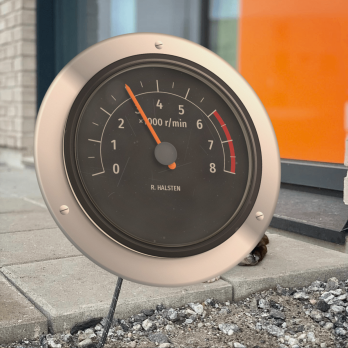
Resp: 3000 rpm
